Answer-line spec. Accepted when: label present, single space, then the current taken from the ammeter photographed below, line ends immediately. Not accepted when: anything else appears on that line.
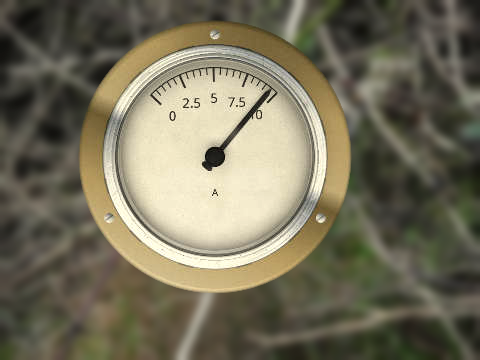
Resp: 9.5 A
